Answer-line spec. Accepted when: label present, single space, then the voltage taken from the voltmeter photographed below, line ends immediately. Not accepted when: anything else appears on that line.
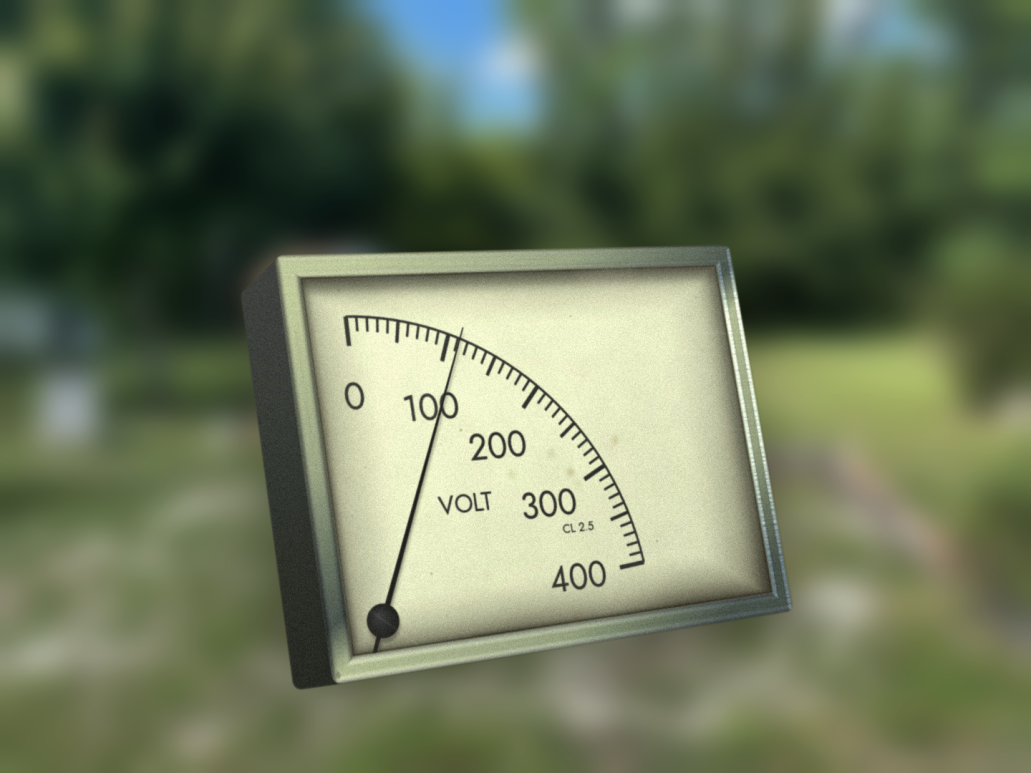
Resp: 110 V
